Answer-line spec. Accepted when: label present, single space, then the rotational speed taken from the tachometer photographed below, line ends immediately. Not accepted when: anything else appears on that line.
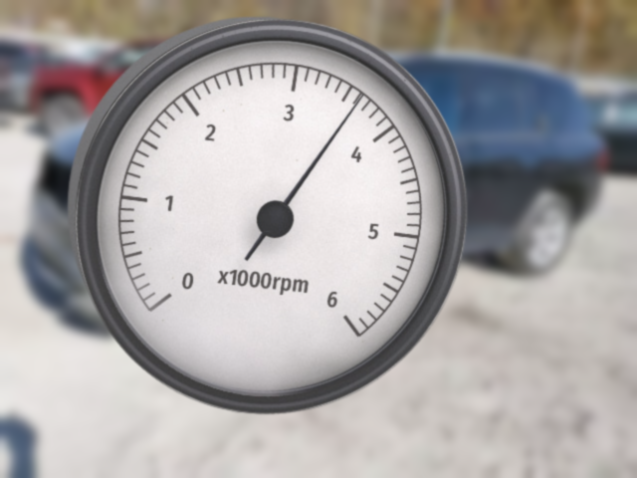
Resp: 3600 rpm
